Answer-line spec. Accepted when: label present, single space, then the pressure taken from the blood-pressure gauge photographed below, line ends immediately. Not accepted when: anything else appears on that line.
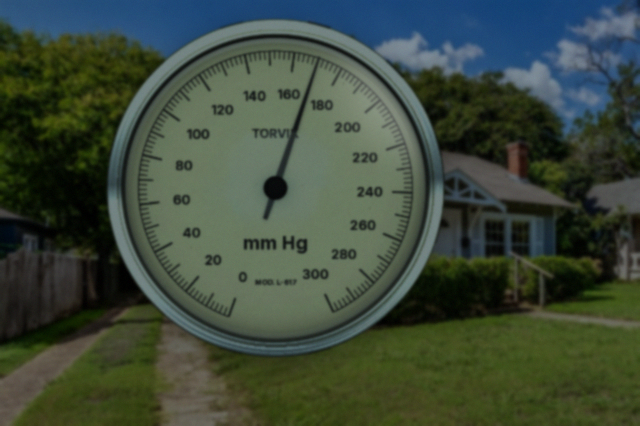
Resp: 170 mmHg
